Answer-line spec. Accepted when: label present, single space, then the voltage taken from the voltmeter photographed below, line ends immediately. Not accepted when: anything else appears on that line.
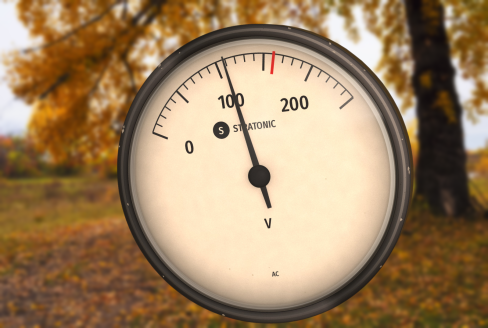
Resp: 110 V
